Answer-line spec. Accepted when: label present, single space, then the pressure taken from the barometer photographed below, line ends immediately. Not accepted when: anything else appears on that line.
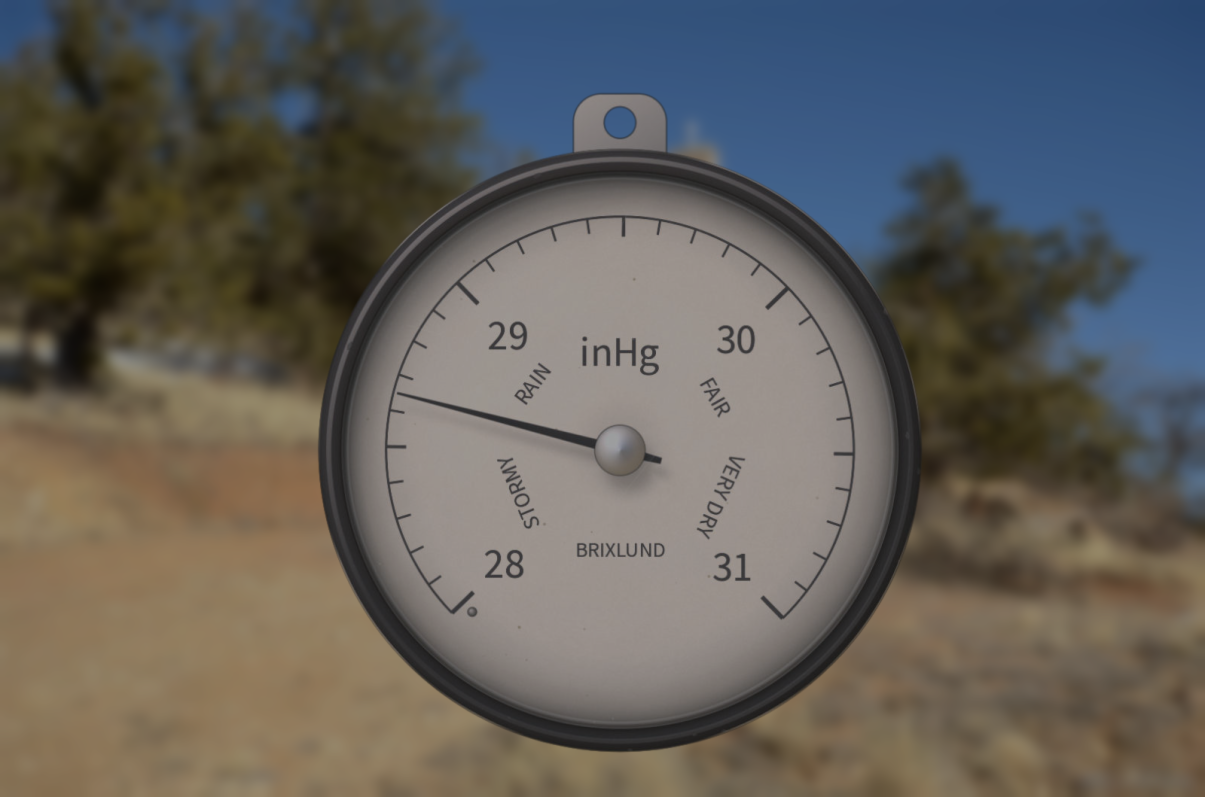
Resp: 28.65 inHg
